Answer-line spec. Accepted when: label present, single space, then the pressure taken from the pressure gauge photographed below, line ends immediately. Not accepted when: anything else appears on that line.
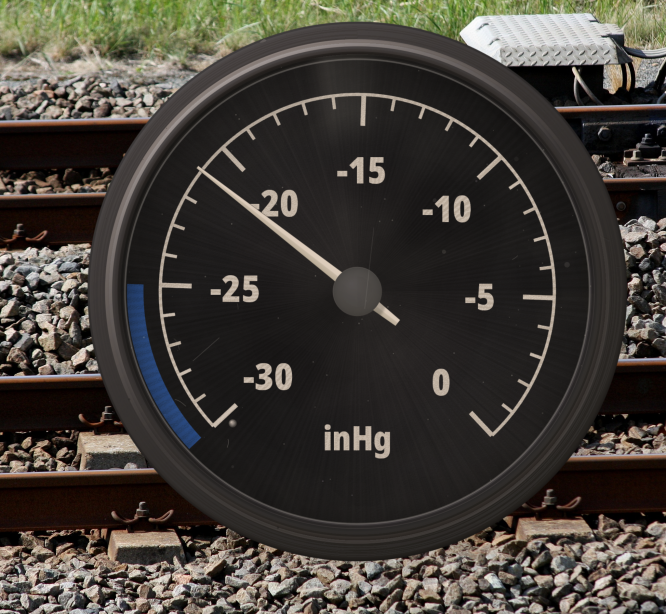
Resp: -21 inHg
